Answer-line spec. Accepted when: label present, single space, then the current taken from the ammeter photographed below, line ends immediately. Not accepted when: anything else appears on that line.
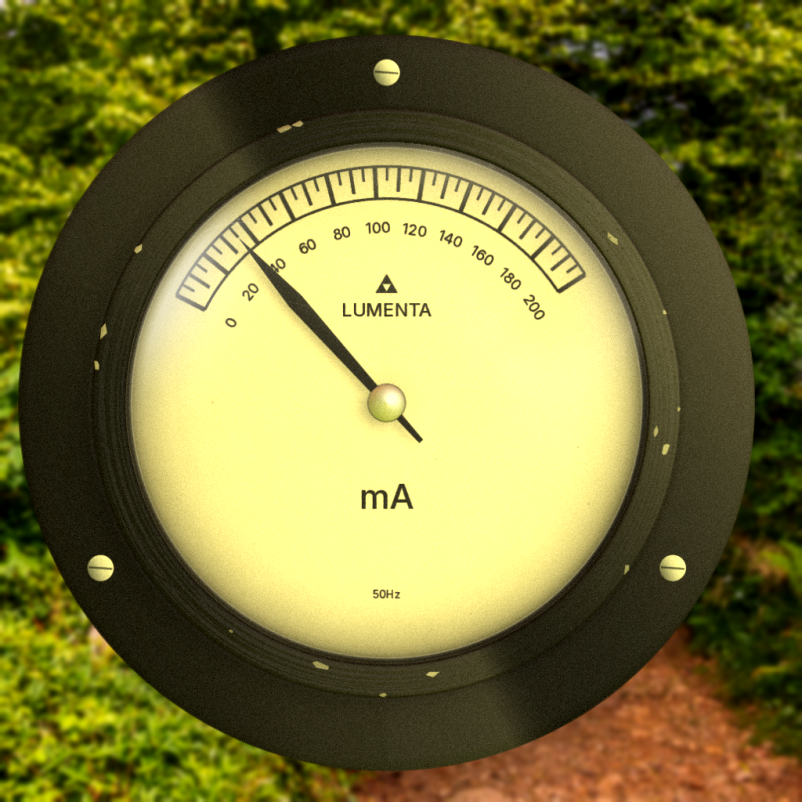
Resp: 35 mA
